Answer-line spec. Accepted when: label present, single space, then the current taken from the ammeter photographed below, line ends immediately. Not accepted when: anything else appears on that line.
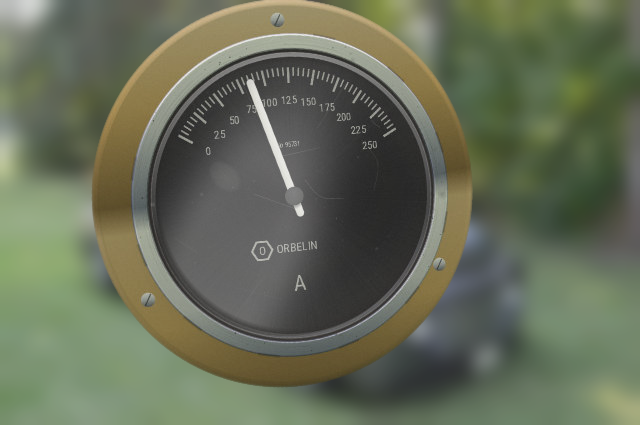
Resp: 85 A
